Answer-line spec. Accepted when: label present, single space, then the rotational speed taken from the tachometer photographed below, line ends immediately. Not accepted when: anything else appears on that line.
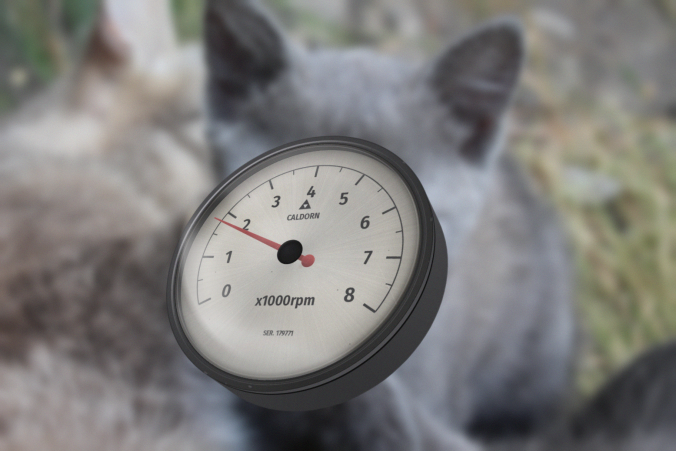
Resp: 1750 rpm
